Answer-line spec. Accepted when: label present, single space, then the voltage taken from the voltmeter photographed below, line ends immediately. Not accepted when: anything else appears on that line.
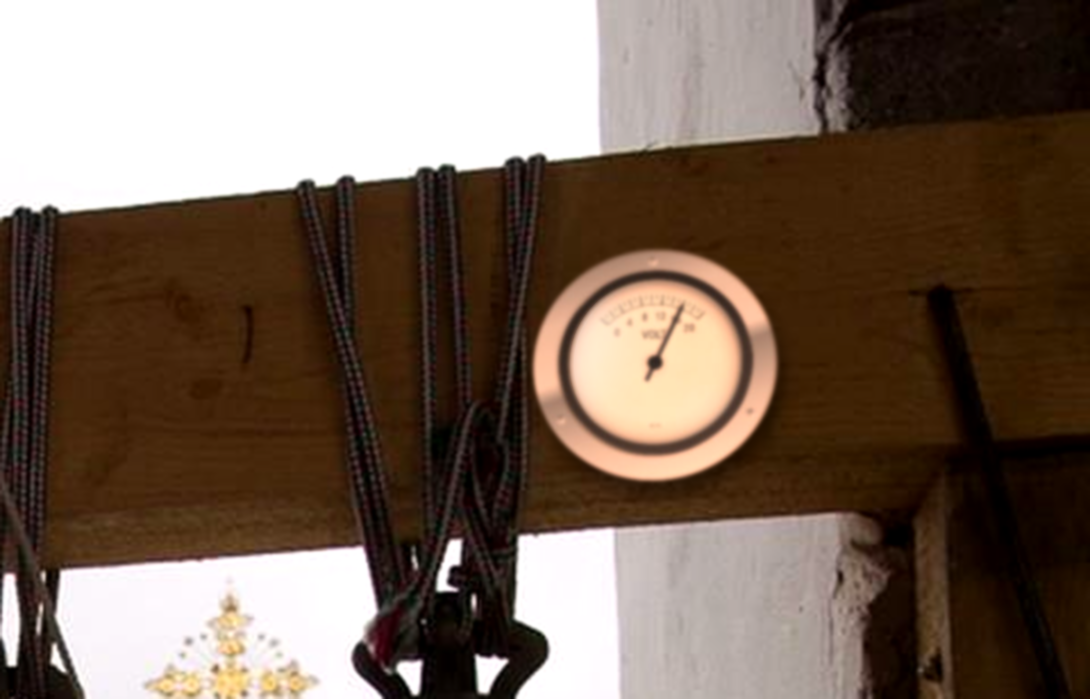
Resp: 16 V
